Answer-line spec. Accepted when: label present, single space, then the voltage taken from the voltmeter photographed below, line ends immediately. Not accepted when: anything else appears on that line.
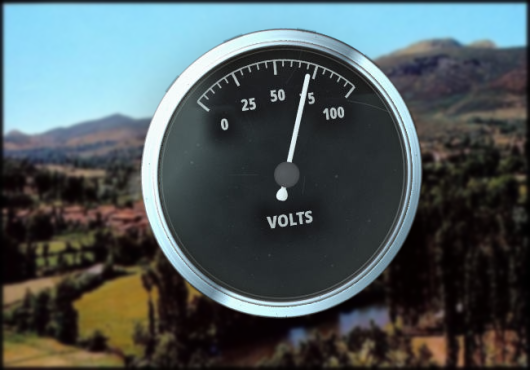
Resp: 70 V
